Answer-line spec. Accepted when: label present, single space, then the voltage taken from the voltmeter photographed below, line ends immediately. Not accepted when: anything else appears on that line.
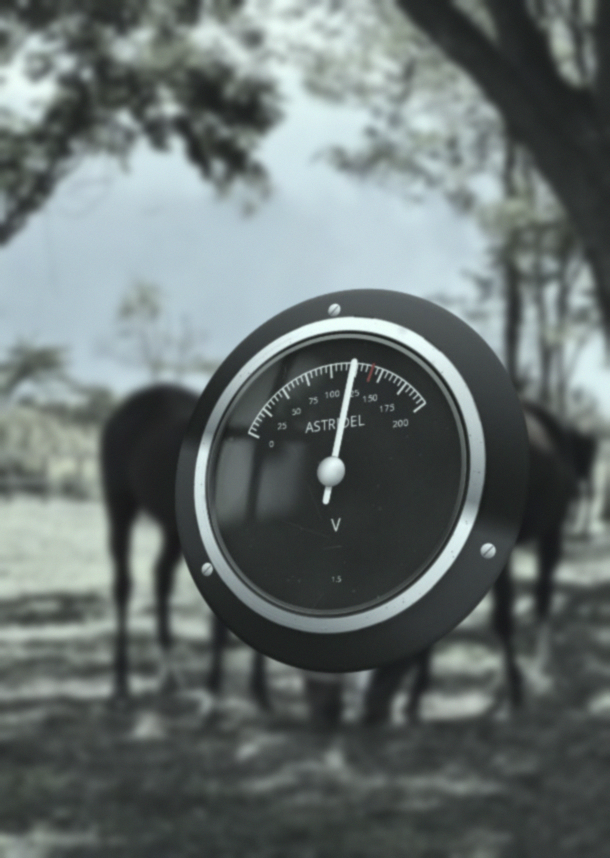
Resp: 125 V
